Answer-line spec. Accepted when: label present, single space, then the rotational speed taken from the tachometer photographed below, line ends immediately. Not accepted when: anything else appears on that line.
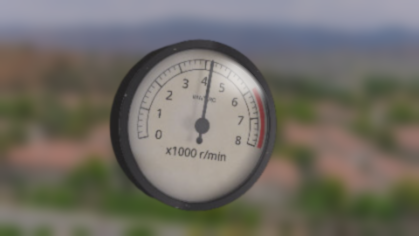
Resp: 4200 rpm
